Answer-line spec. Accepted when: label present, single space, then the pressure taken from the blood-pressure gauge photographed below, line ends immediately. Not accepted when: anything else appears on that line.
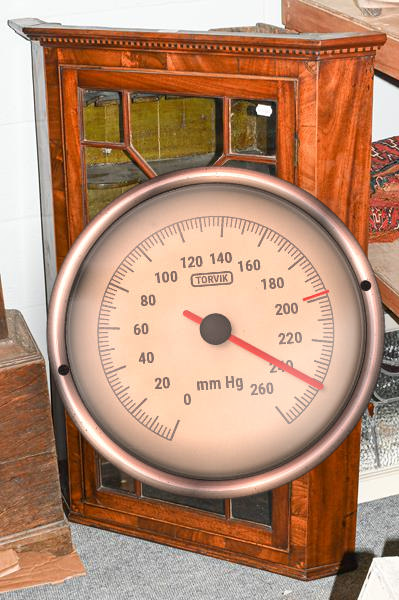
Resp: 240 mmHg
